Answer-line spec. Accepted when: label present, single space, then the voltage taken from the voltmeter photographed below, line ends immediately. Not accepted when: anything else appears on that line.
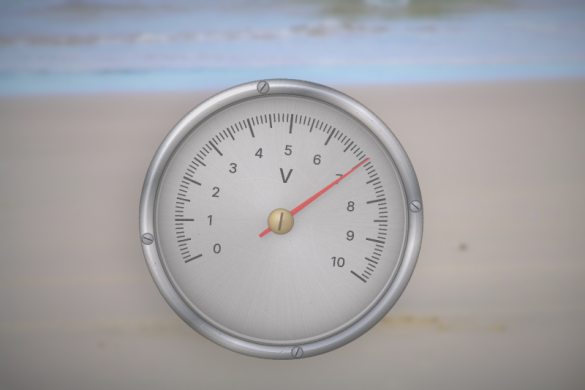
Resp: 7 V
